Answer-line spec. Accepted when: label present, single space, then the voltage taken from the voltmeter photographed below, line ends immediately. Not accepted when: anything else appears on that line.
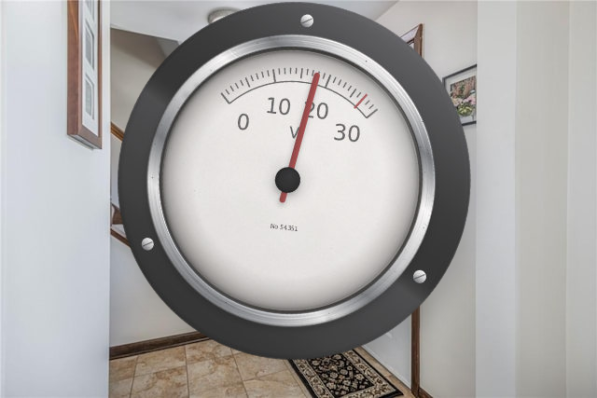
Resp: 18 V
